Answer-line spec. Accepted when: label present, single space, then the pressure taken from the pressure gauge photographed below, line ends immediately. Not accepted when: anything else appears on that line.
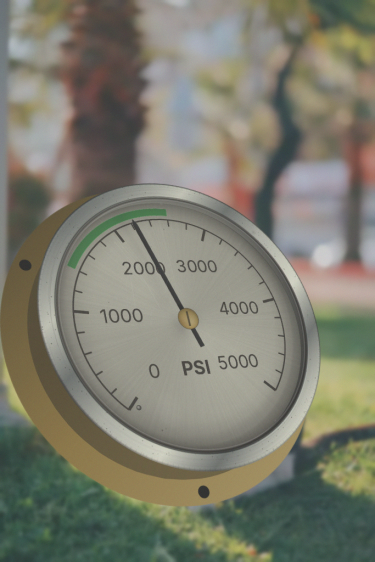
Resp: 2200 psi
